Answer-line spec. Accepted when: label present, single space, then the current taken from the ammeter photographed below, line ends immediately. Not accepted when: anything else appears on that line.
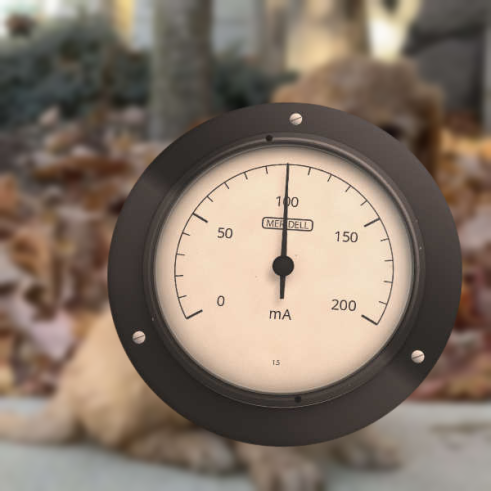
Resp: 100 mA
